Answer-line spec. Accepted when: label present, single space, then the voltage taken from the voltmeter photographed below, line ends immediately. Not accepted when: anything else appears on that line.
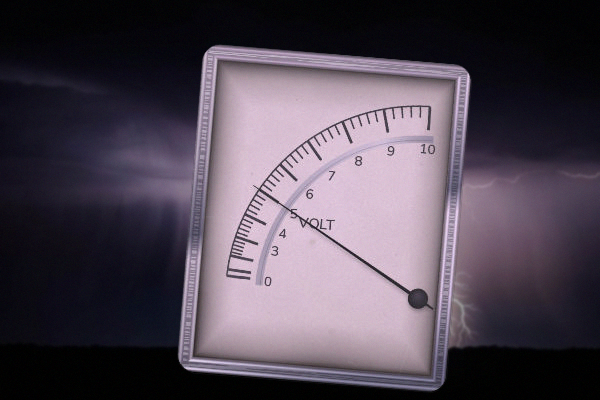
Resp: 5 V
